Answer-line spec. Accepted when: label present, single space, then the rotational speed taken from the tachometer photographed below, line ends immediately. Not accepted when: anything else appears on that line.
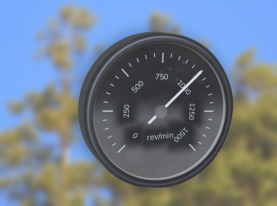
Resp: 1000 rpm
